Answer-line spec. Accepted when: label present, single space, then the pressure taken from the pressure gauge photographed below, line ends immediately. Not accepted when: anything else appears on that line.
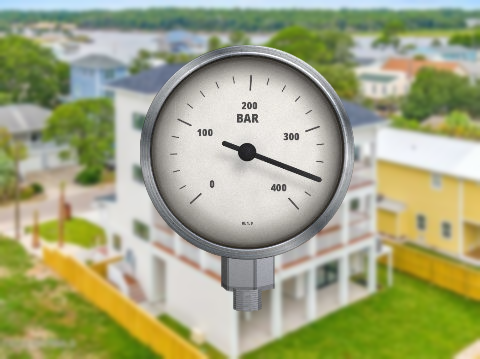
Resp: 360 bar
